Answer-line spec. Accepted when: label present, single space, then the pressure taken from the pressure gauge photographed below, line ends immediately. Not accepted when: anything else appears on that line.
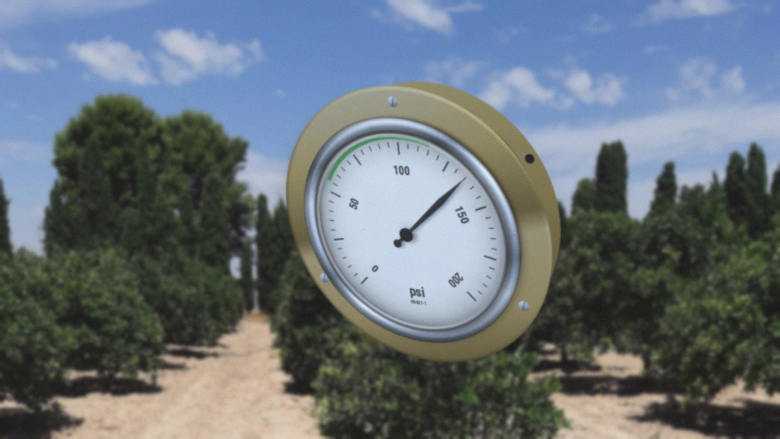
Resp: 135 psi
